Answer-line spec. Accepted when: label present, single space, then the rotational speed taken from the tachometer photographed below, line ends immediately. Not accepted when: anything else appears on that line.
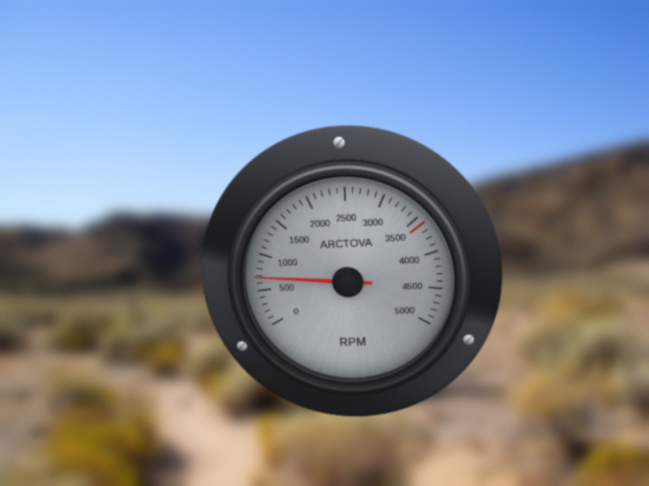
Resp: 700 rpm
